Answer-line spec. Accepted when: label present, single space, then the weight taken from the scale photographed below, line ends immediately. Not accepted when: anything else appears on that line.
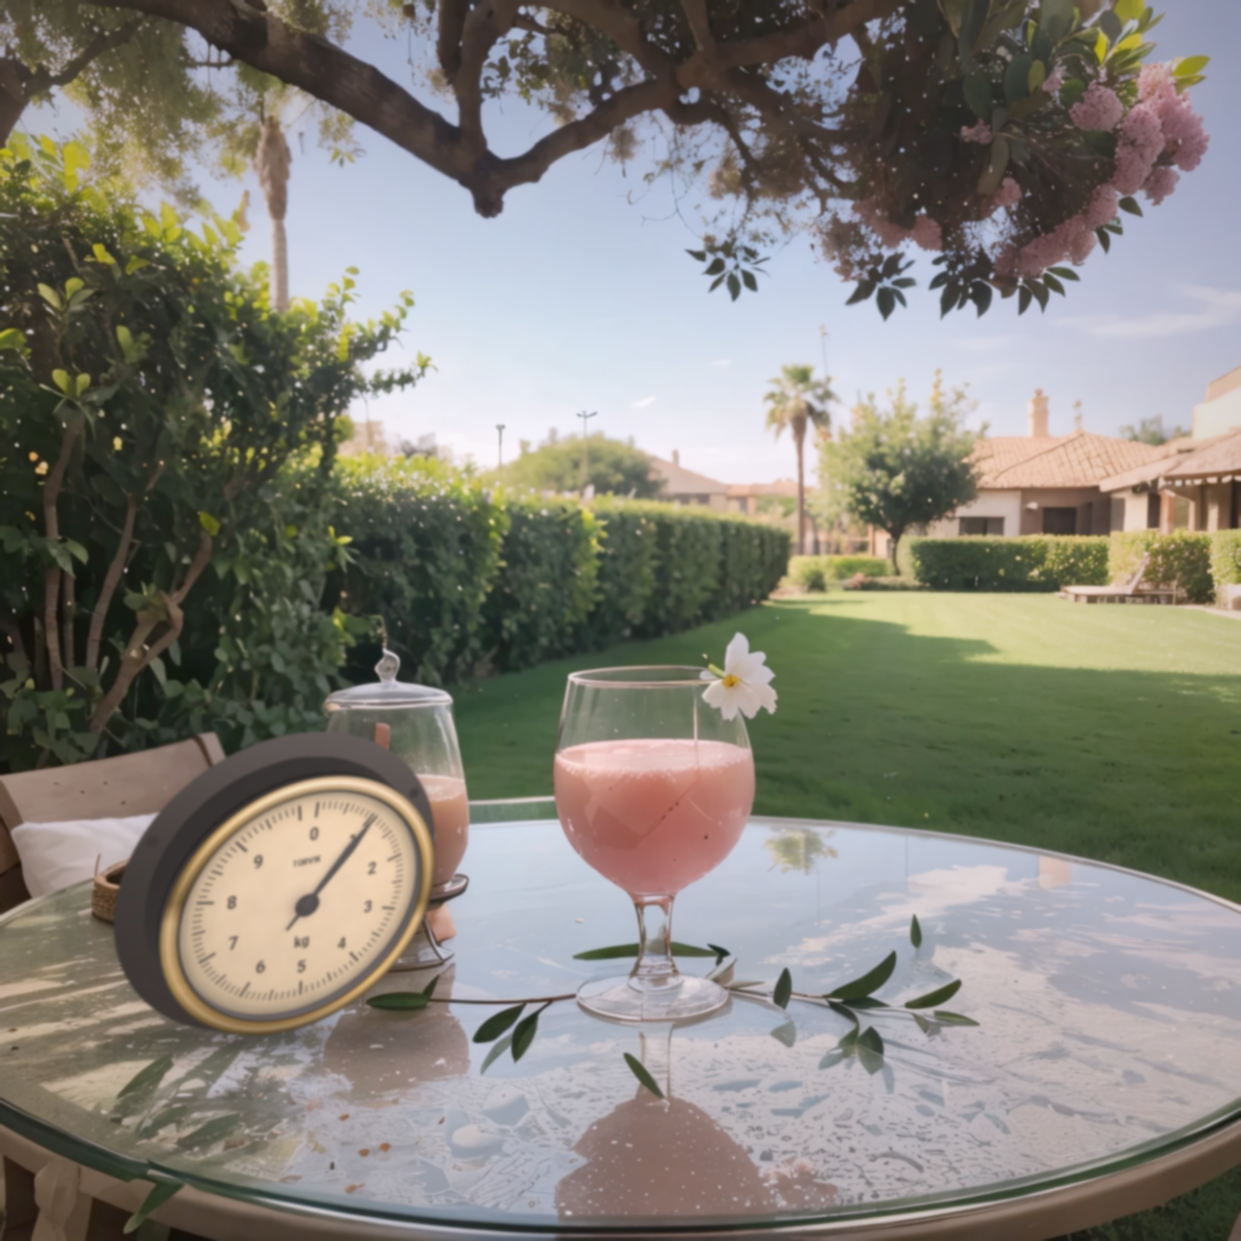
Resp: 1 kg
